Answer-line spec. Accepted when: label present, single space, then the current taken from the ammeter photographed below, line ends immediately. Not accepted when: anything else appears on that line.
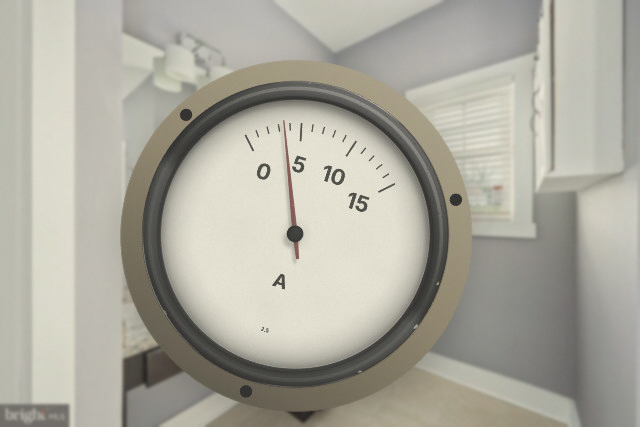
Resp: 3.5 A
